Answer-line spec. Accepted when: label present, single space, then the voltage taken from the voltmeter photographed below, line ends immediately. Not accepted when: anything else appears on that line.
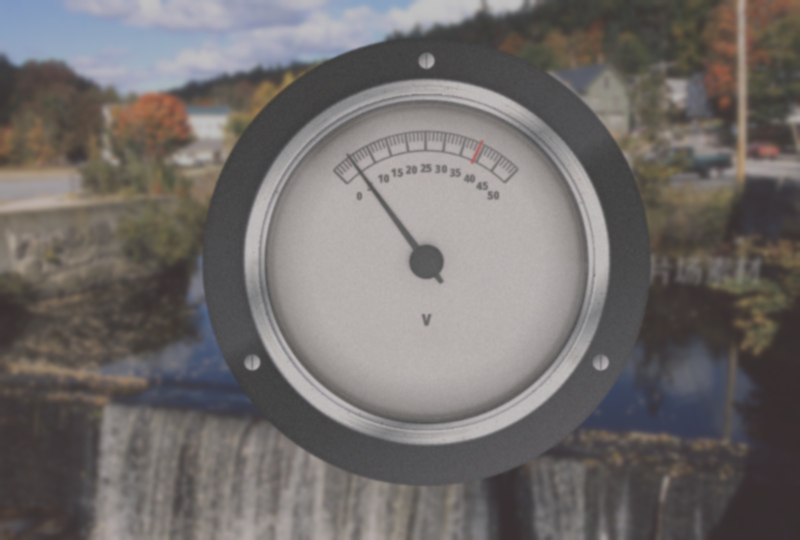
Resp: 5 V
